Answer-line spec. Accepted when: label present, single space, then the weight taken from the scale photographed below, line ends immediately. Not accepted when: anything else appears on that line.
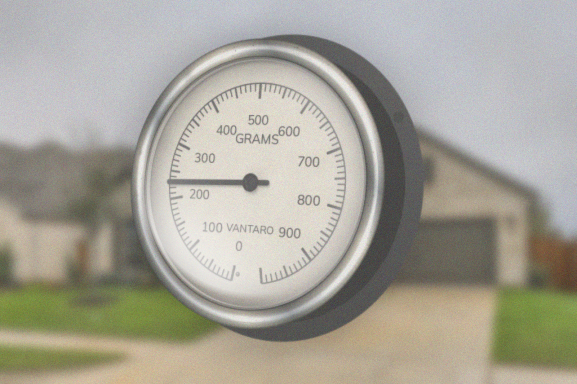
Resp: 230 g
